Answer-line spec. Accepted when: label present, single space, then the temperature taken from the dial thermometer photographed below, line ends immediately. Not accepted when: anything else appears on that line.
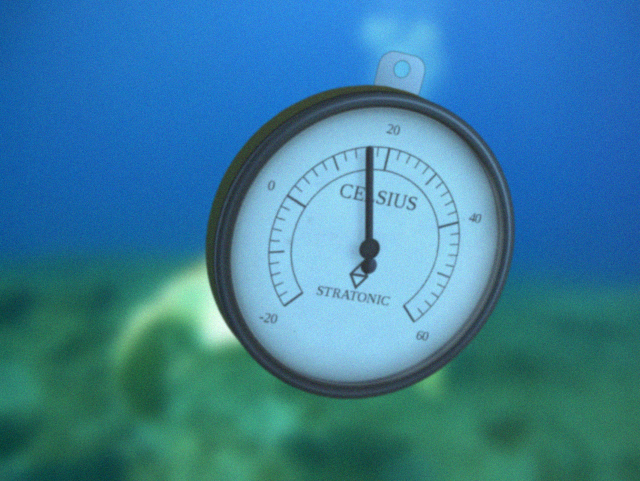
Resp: 16 °C
